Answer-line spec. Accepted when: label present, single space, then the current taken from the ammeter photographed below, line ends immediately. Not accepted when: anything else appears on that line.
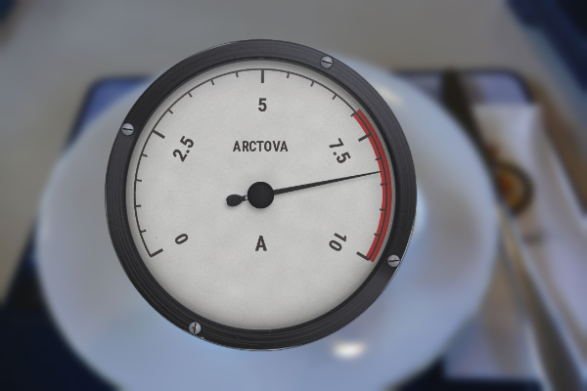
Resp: 8.25 A
